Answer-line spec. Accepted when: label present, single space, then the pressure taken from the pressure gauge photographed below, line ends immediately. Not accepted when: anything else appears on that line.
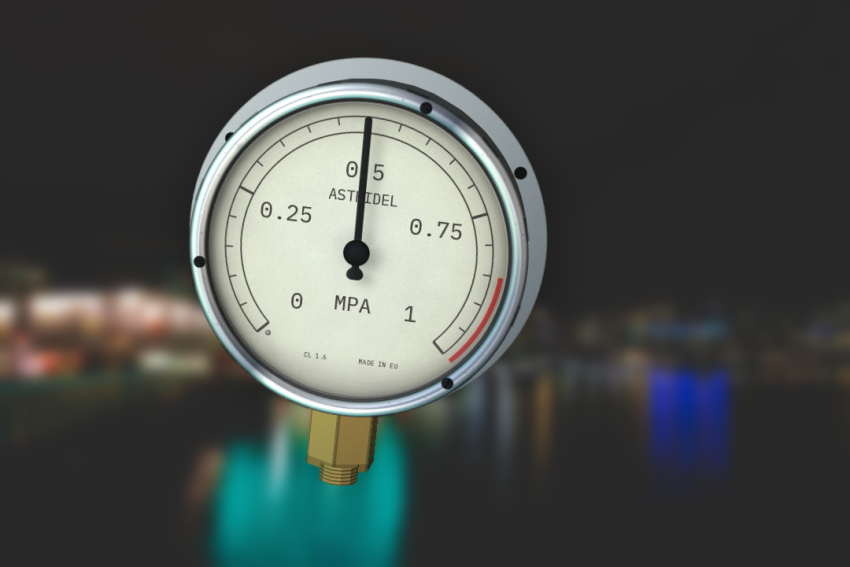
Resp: 0.5 MPa
